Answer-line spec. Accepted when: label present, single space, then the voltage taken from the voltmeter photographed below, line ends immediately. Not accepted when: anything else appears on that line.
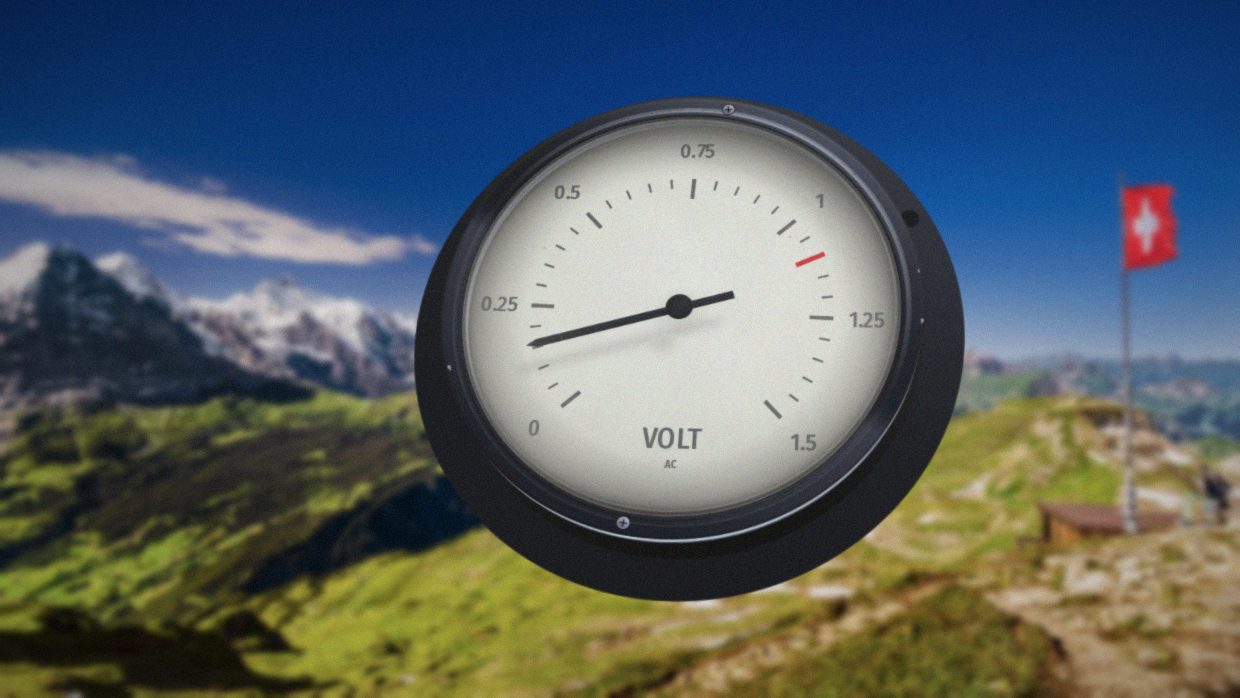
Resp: 0.15 V
